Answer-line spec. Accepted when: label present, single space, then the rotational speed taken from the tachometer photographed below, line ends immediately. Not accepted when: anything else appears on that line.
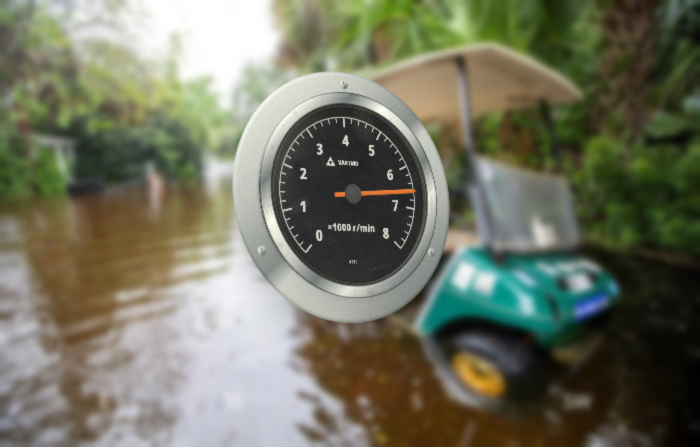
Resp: 6600 rpm
